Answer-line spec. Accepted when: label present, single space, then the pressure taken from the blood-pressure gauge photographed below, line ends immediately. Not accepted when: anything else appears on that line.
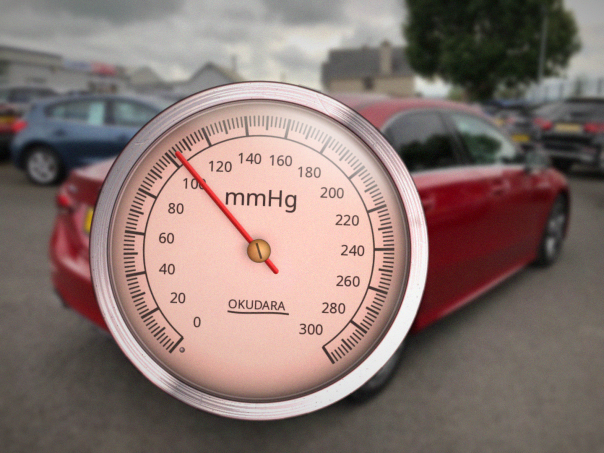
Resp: 104 mmHg
